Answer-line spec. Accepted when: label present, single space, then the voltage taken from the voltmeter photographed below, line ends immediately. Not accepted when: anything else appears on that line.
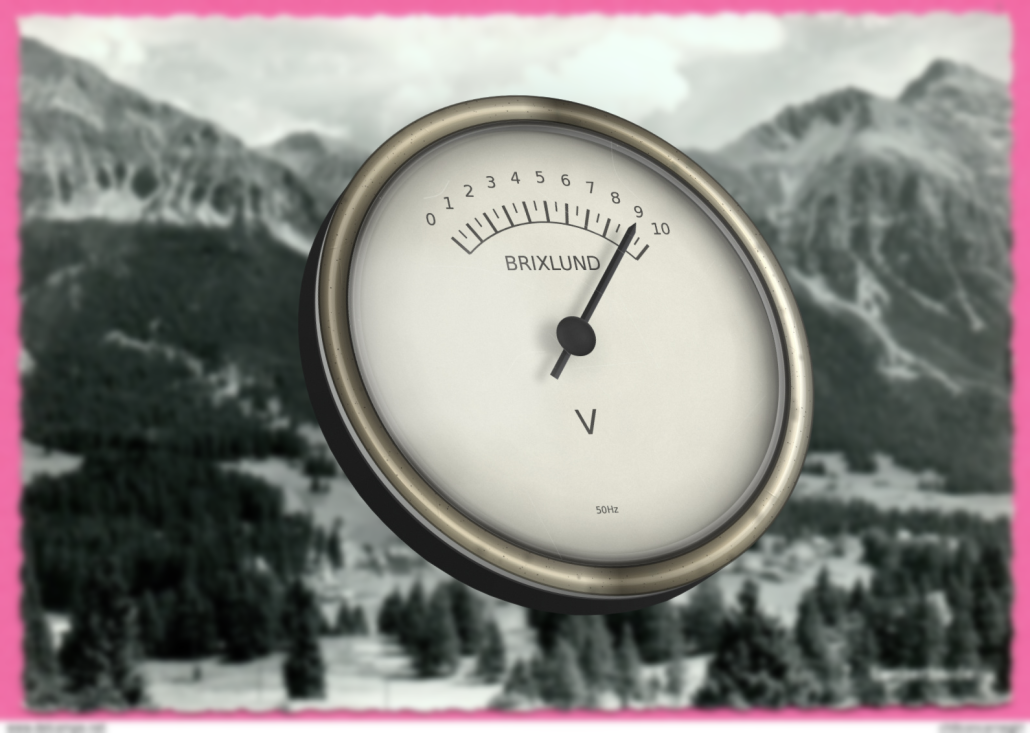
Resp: 9 V
